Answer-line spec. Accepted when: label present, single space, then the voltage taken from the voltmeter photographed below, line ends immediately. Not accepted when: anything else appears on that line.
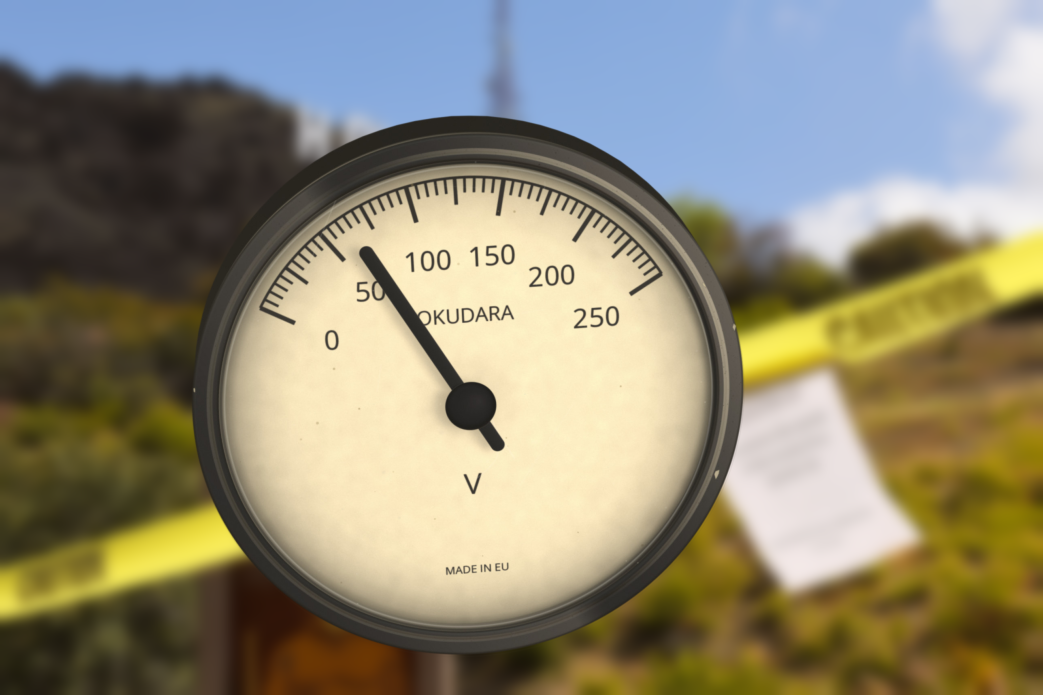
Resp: 65 V
